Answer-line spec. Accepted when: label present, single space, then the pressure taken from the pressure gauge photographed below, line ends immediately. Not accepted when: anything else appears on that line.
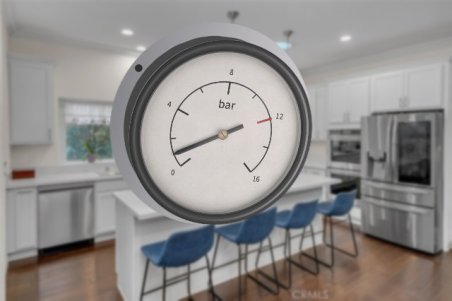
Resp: 1 bar
